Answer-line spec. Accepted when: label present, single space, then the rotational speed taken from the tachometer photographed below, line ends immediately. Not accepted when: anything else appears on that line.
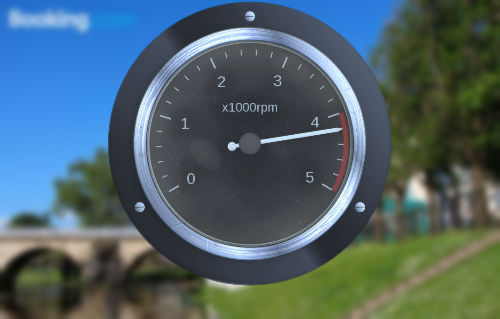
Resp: 4200 rpm
